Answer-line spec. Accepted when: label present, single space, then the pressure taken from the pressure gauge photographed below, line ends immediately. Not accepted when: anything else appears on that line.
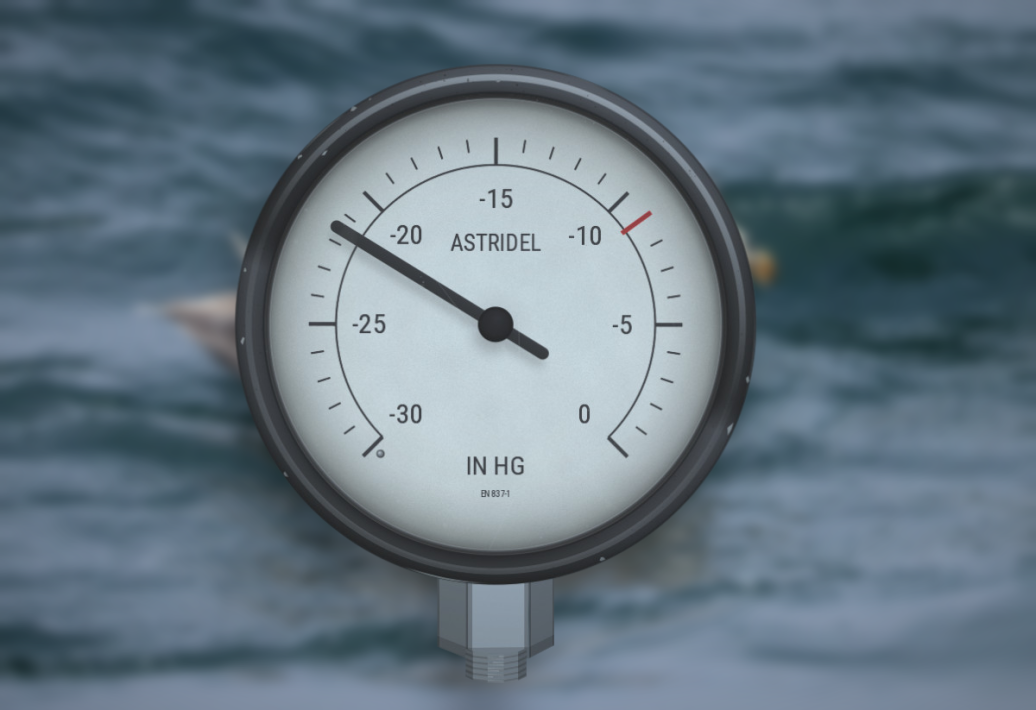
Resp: -21.5 inHg
